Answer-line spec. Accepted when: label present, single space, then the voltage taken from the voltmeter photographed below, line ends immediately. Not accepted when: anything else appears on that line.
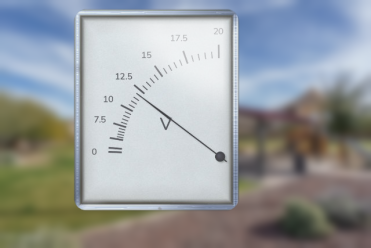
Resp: 12 V
